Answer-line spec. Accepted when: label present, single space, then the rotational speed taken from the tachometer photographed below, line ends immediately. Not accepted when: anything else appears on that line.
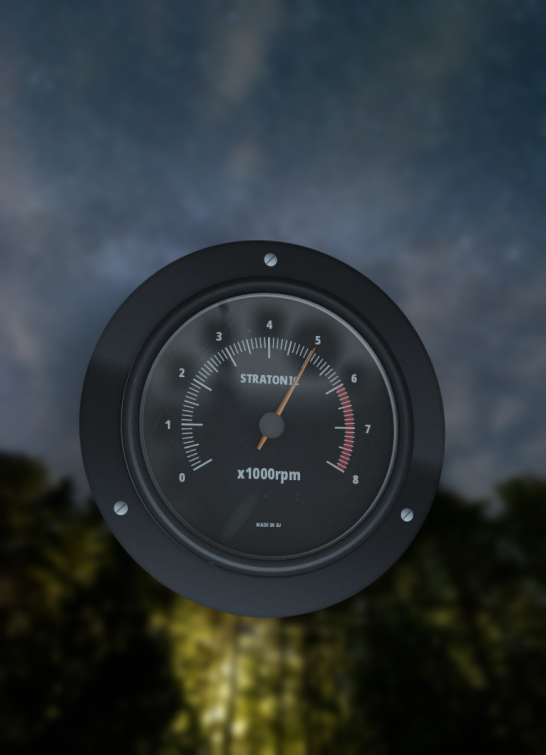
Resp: 5000 rpm
